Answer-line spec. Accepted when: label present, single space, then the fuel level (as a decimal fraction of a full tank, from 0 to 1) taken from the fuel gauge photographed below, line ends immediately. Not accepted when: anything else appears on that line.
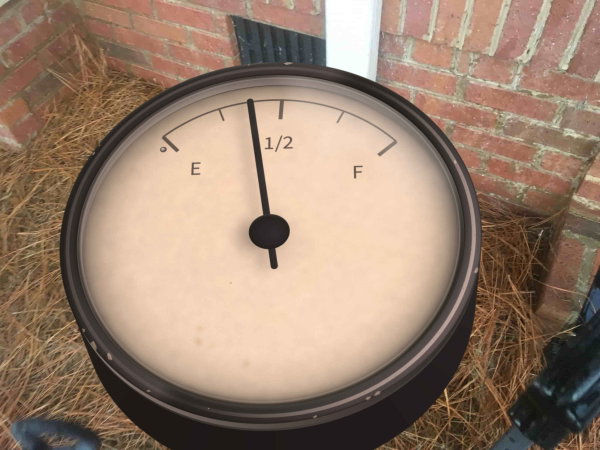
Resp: 0.375
